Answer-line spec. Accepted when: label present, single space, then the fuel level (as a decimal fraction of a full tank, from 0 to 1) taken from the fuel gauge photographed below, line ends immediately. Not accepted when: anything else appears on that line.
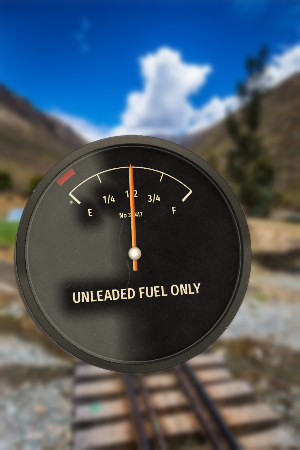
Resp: 0.5
